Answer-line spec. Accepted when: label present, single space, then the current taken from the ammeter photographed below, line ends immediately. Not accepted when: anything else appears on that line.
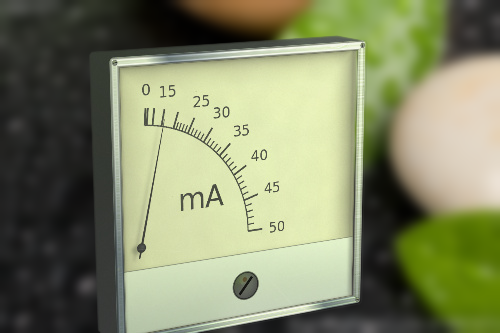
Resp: 15 mA
